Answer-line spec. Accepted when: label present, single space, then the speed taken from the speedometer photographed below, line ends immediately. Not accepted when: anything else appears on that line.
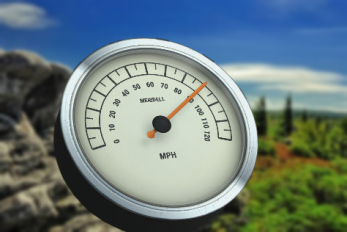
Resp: 90 mph
